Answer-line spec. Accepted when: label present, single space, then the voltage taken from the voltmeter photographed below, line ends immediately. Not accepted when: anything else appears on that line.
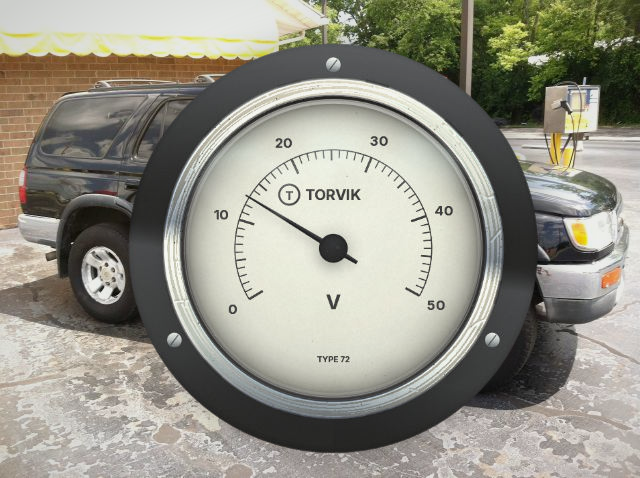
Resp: 13 V
